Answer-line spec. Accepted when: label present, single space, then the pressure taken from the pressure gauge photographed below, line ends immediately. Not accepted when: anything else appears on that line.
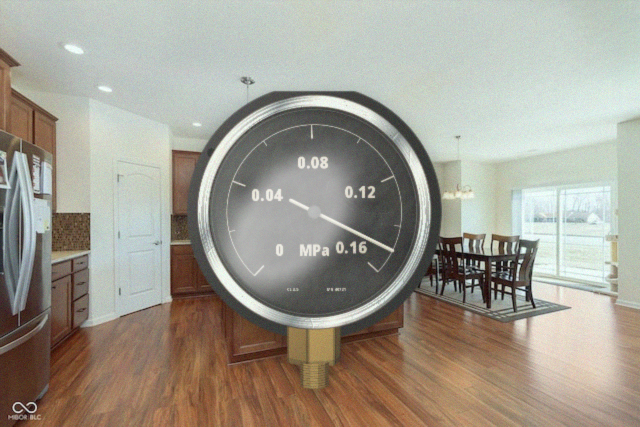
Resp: 0.15 MPa
